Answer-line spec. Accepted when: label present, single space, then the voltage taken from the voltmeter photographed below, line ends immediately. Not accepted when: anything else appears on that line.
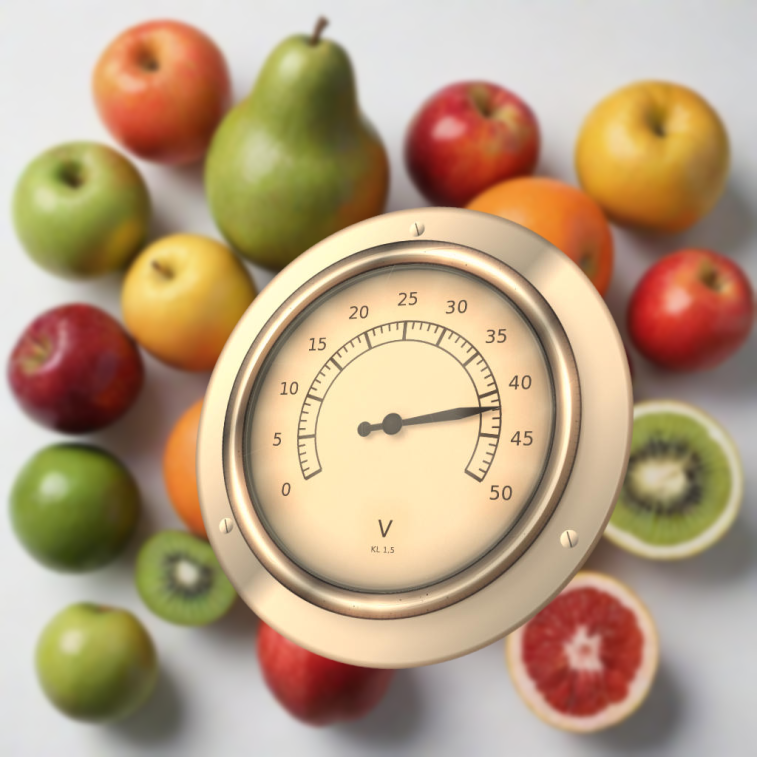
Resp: 42 V
